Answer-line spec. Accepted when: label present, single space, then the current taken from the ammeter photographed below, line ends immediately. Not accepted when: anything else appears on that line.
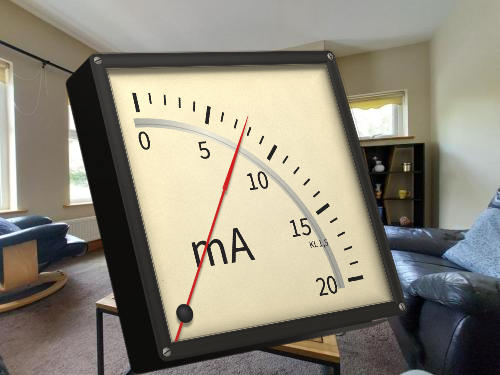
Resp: 7.5 mA
